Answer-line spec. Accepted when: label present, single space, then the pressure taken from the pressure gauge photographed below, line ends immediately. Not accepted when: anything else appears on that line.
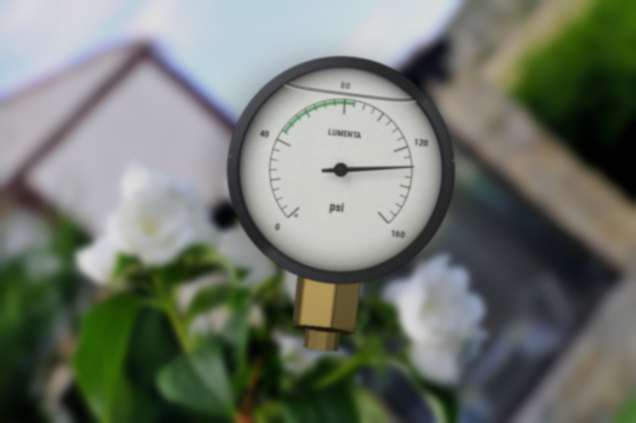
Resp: 130 psi
